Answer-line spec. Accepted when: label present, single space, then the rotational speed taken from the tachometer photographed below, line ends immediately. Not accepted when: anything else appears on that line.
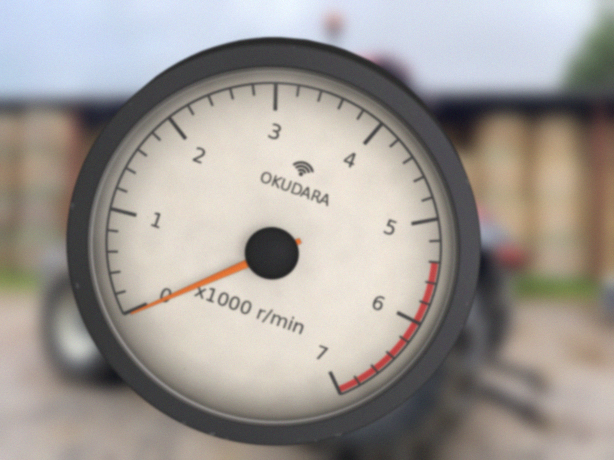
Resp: 0 rpm
